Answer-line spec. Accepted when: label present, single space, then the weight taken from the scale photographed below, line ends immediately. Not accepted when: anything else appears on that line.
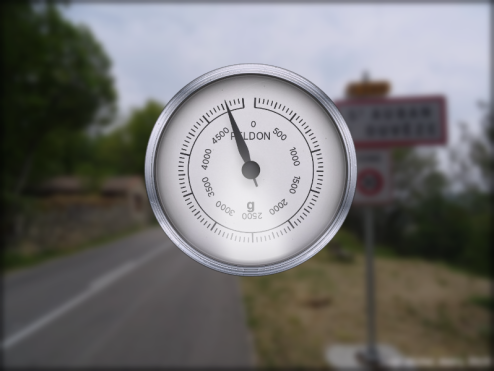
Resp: 4800 g
